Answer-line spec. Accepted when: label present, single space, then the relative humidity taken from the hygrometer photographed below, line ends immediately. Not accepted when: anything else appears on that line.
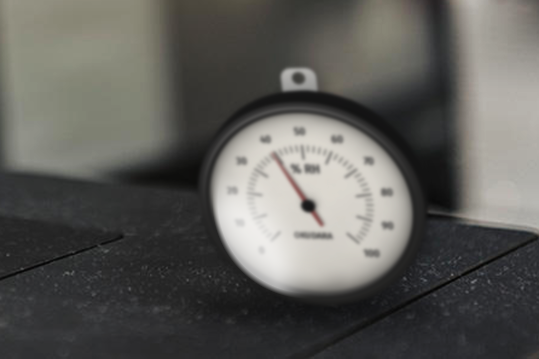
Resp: 40 %
